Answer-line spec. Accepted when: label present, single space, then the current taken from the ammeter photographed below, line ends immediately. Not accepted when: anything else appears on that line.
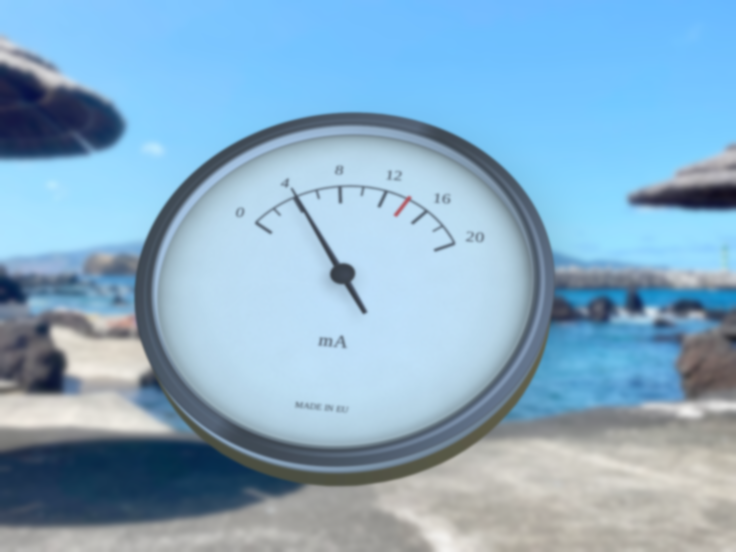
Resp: 4 mA
